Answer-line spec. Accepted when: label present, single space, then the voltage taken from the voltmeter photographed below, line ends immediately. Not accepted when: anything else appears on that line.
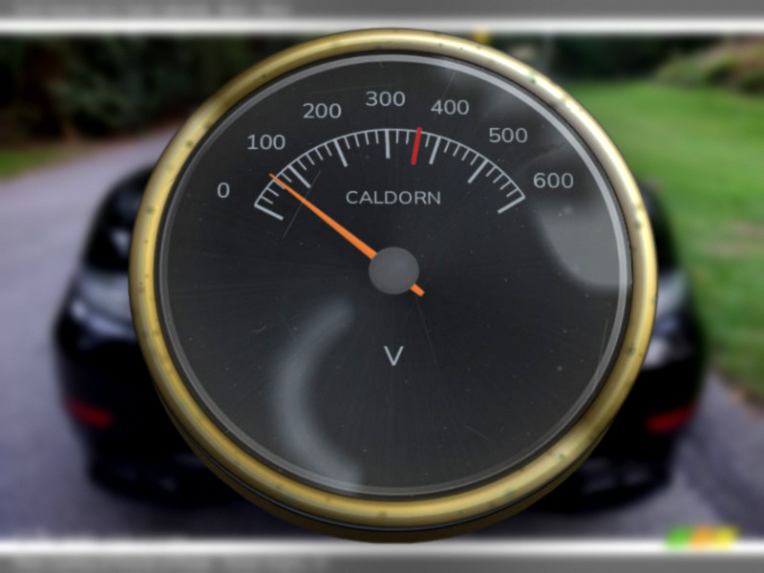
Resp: 60 V
